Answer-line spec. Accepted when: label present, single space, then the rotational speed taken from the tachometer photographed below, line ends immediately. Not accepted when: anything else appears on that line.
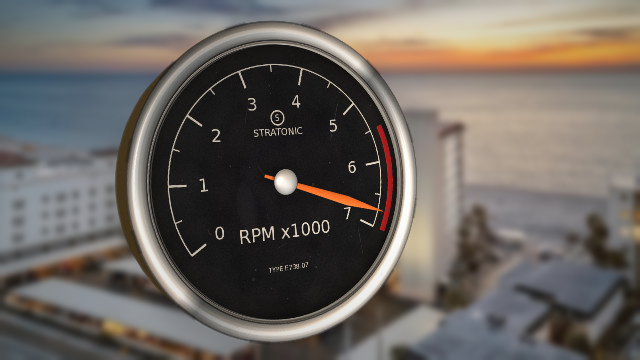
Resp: 6750 rpm
